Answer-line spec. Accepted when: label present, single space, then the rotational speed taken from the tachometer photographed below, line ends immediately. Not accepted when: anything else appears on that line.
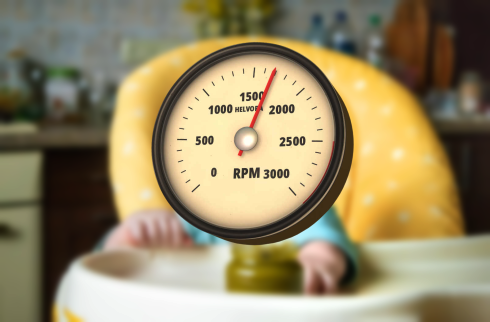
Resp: 1700 rpm
